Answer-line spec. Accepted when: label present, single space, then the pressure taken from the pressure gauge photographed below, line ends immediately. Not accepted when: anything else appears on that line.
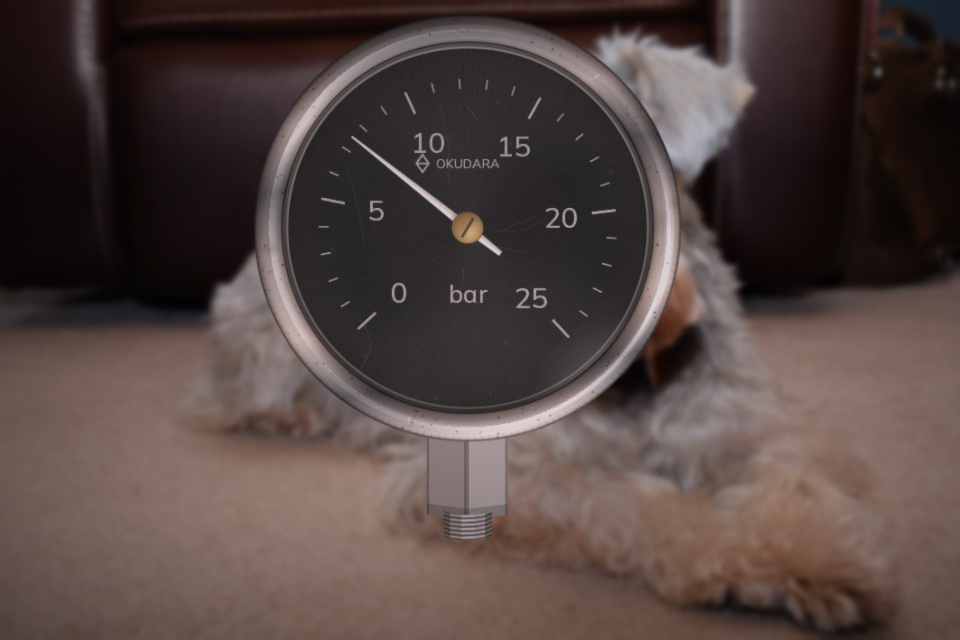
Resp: 7.5 bar
